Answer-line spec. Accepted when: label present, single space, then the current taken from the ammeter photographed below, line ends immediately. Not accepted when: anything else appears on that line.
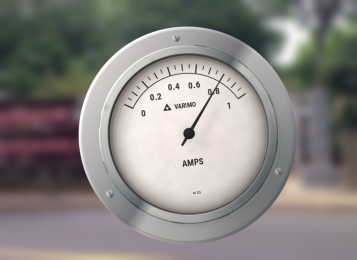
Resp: 0.8 A
